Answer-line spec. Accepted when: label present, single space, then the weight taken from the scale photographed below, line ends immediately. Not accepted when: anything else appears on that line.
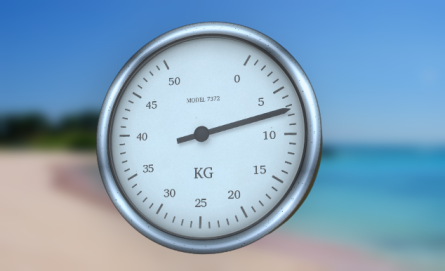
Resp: 7.5 kg
